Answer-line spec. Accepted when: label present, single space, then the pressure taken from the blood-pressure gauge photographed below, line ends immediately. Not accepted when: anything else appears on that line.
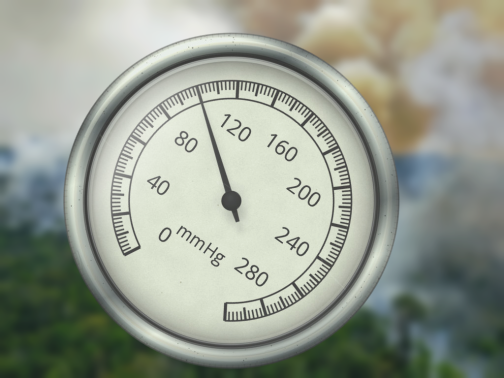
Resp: 100 mmHg
